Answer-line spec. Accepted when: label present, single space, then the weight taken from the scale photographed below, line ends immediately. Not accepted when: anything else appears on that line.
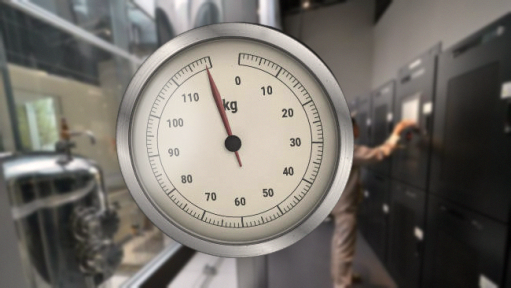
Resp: 119 kg
